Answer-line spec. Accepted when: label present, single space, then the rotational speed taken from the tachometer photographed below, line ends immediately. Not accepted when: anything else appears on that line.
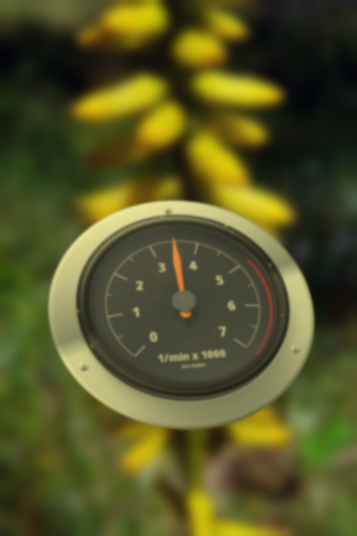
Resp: 3500 rpm
